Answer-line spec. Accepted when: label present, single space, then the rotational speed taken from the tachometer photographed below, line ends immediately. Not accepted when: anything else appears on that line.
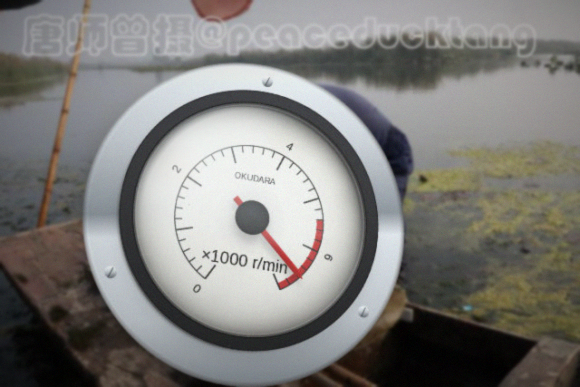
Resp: 6600 rpm
